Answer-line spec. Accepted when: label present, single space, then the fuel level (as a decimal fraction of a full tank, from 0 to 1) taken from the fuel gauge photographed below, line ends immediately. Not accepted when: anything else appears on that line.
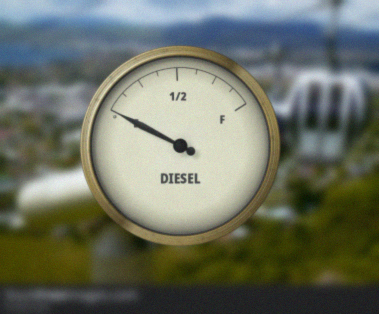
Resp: 0
